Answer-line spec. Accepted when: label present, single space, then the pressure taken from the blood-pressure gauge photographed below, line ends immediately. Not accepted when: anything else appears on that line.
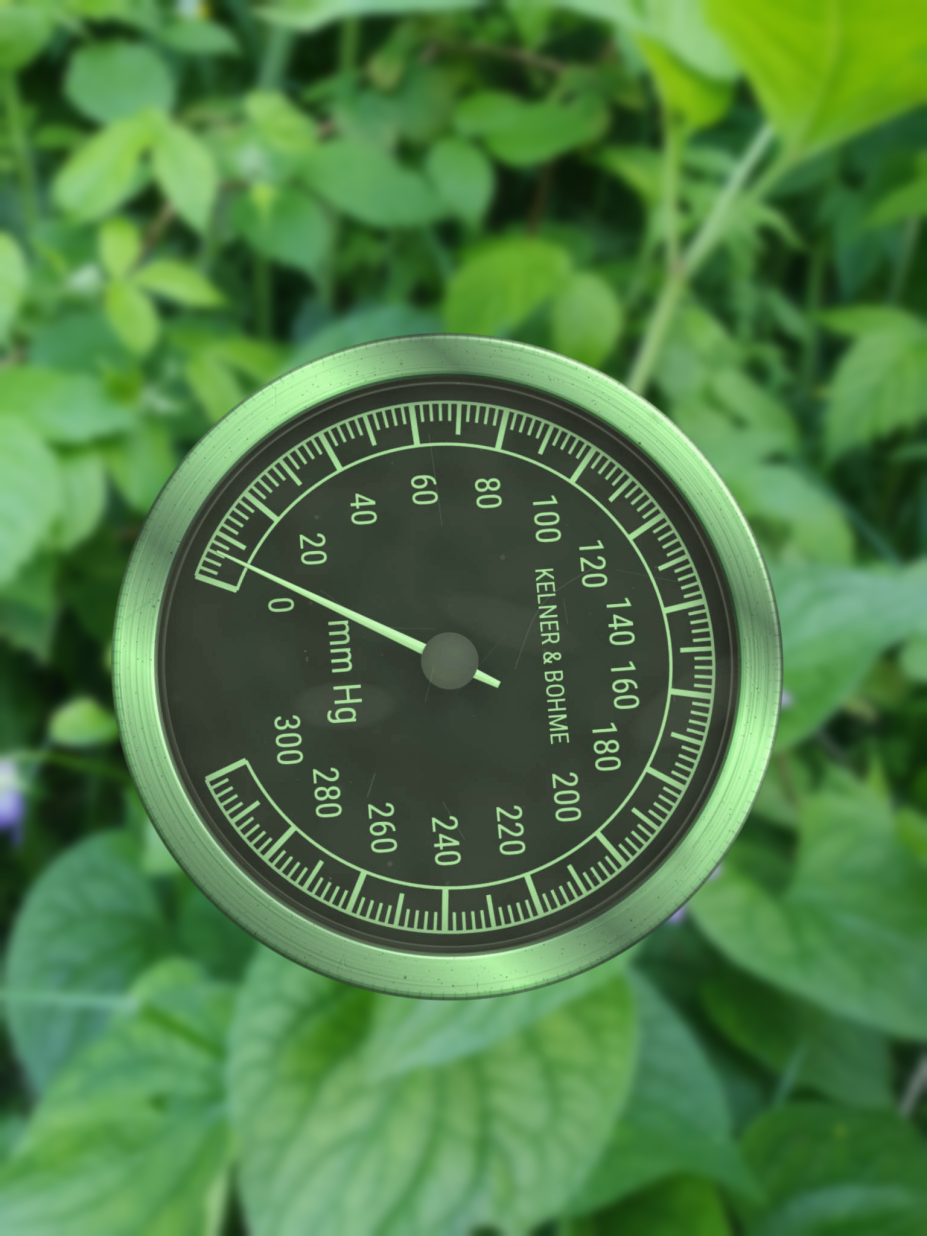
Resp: 6 mmHg
